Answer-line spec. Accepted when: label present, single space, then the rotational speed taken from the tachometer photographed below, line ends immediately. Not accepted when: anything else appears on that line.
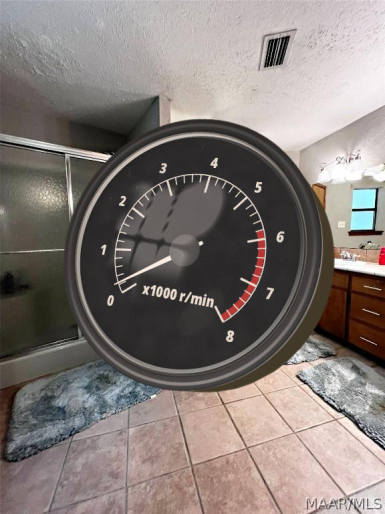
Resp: 200 rpm
